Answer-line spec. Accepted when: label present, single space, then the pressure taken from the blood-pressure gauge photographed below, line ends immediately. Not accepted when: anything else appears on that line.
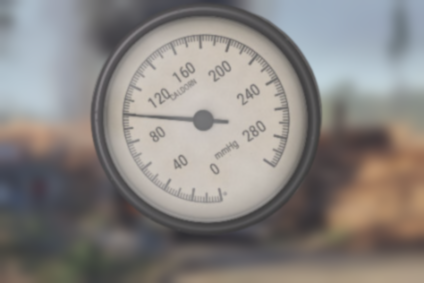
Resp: 100 mmHg
